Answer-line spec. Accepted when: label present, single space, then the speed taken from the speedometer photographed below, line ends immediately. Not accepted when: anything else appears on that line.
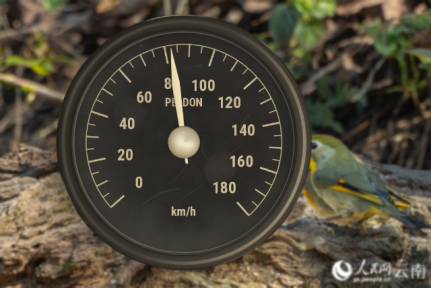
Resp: 82.5 km/h
